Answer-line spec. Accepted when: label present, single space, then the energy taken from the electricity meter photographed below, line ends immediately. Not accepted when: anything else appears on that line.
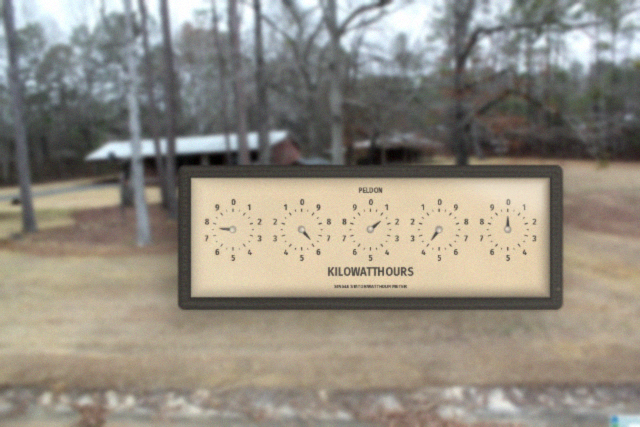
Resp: 76140 kWh
